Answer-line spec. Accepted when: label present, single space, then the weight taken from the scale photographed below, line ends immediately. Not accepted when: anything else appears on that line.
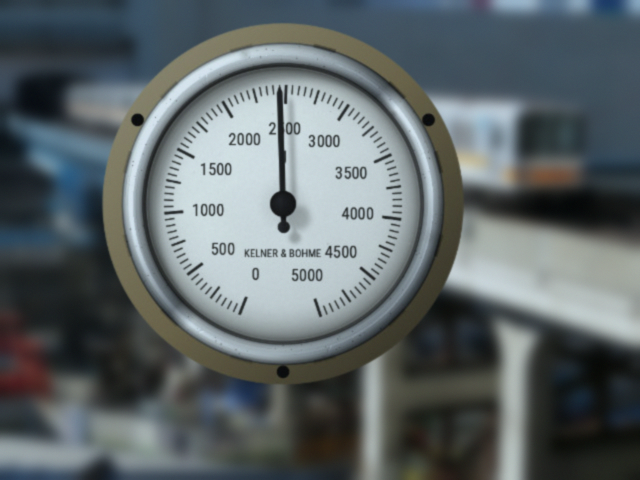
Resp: 2450 g
